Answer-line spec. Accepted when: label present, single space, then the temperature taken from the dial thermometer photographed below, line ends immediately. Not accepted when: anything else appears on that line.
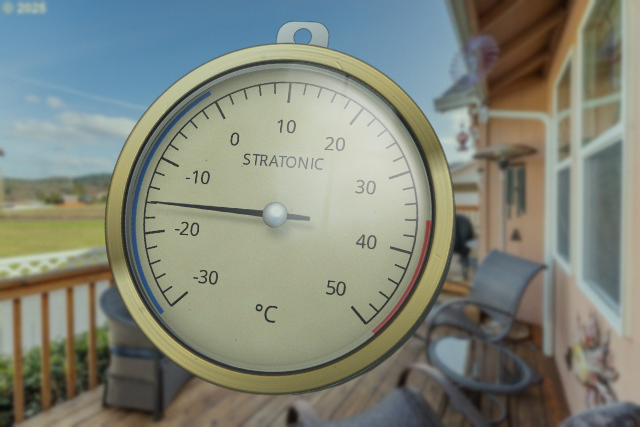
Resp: -16 °C
